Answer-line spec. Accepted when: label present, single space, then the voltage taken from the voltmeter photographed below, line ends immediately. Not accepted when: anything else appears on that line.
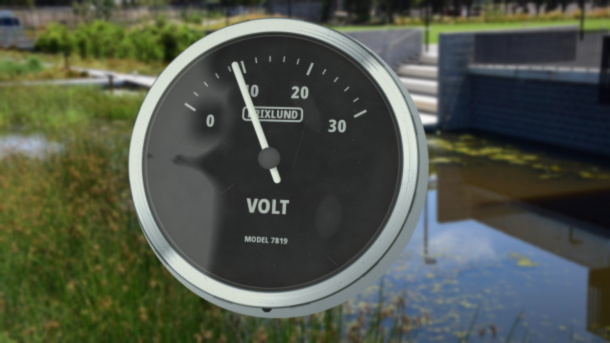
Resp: 9 V
